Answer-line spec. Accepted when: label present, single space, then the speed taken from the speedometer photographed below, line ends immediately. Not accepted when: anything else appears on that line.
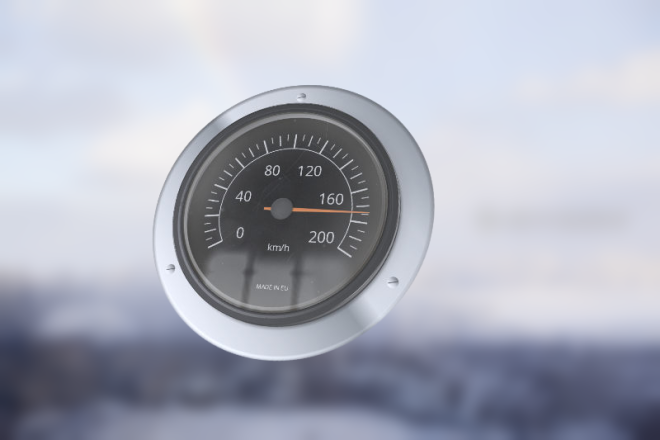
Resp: 175 km/h
